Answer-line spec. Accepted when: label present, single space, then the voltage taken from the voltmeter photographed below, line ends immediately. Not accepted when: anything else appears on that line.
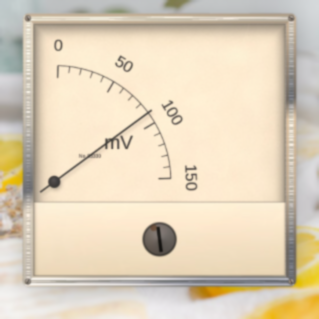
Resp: 90 mV
